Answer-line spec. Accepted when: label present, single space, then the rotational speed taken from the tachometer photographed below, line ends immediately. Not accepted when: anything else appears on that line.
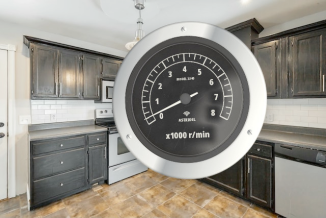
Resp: 250 rpm
